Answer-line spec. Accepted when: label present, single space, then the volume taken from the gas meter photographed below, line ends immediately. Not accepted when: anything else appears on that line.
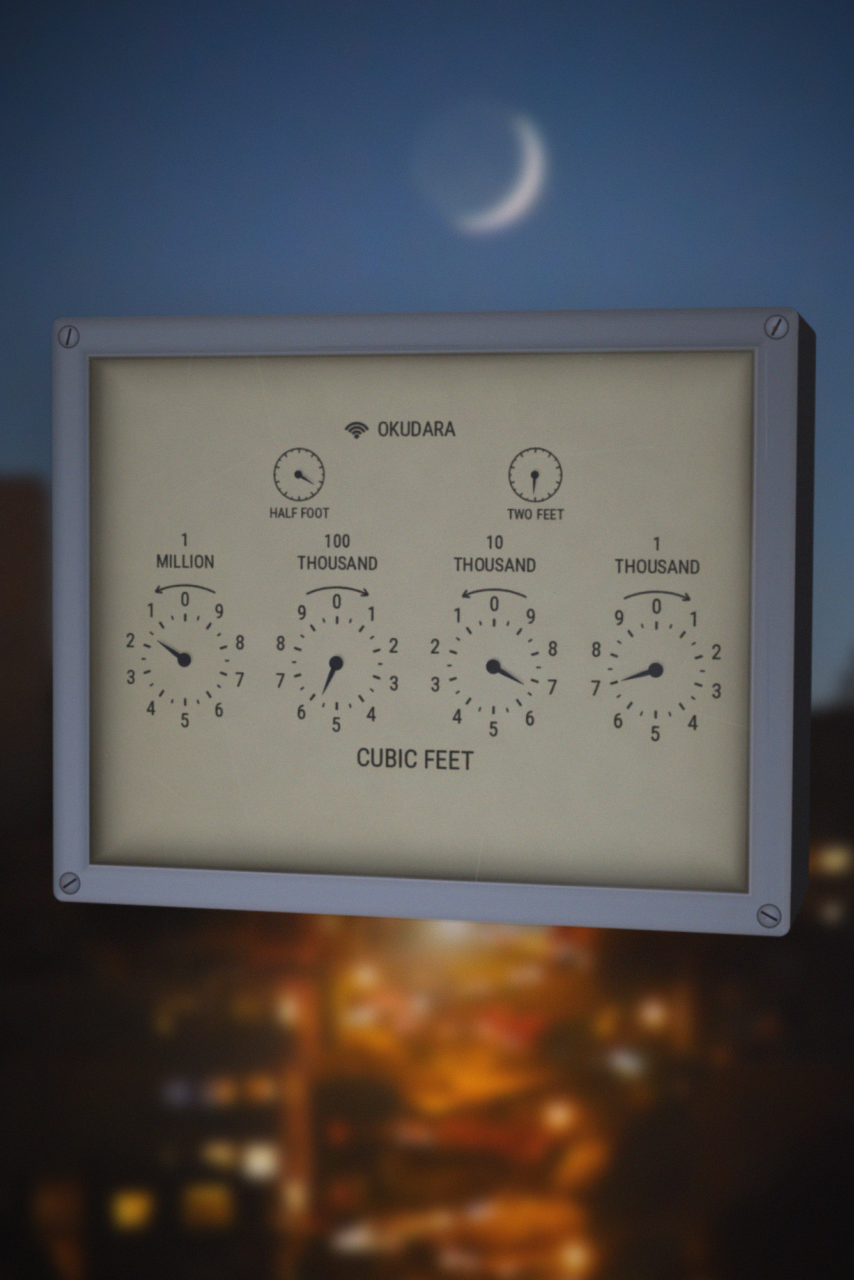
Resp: 156700 ft³
